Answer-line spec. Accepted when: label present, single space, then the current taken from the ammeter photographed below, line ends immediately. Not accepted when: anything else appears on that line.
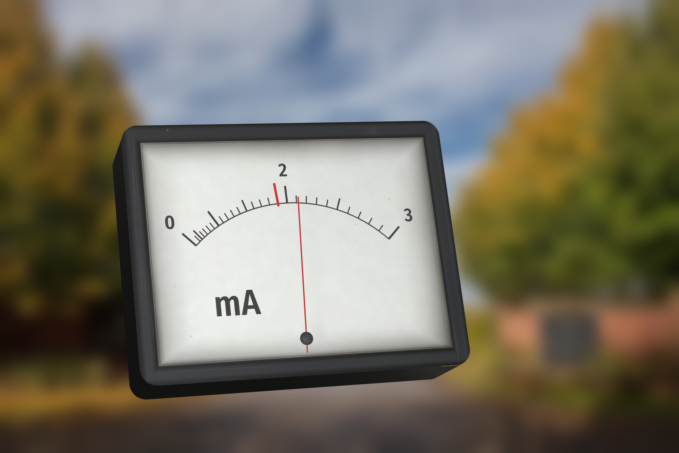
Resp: 2.1 mA
